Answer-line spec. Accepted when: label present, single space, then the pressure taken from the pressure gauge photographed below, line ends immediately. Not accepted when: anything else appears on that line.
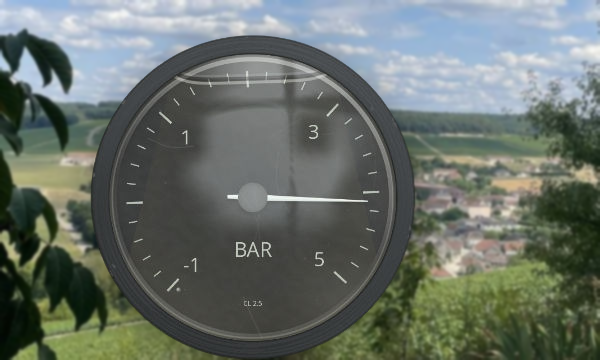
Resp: 4.1 bar
